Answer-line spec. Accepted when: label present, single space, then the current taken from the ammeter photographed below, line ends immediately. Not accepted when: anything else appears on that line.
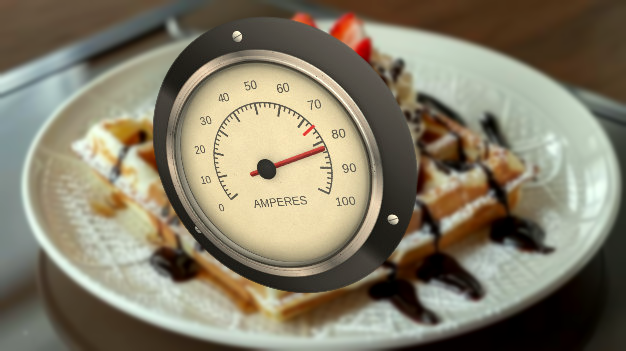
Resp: 82 A
